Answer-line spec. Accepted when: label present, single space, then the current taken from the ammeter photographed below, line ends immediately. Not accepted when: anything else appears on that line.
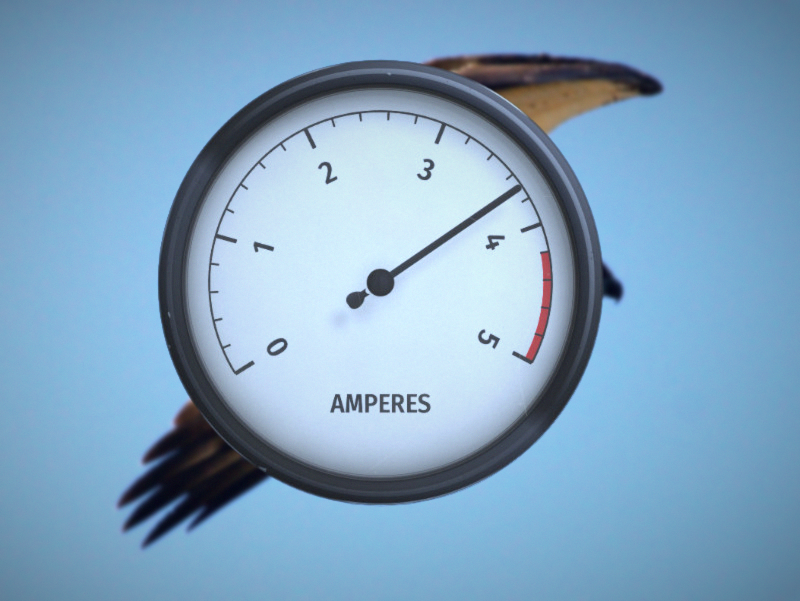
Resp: 3.7 A
